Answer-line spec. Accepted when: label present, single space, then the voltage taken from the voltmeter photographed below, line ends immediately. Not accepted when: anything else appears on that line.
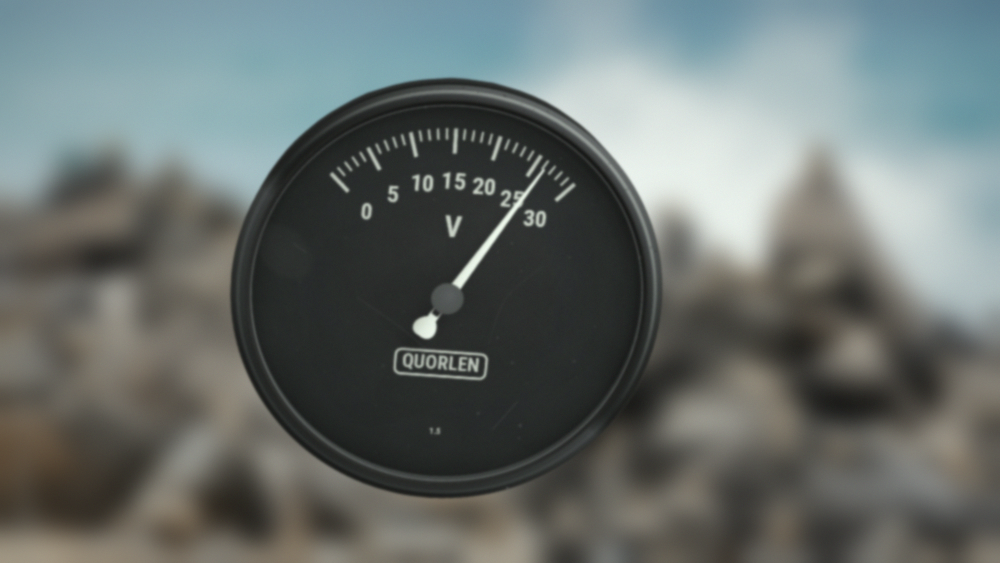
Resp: 26 V
